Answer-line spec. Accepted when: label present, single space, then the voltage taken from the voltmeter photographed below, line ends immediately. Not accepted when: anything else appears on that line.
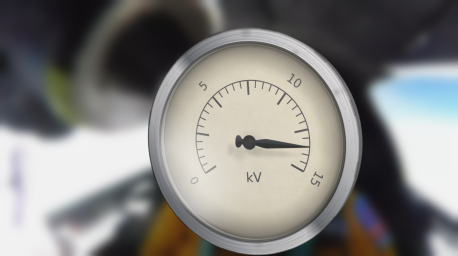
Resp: 13.5 kV
